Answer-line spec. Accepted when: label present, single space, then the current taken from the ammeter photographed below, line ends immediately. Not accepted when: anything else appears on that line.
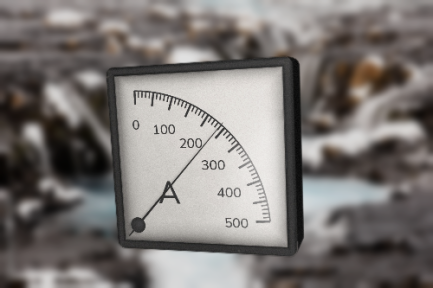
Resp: 240 A
